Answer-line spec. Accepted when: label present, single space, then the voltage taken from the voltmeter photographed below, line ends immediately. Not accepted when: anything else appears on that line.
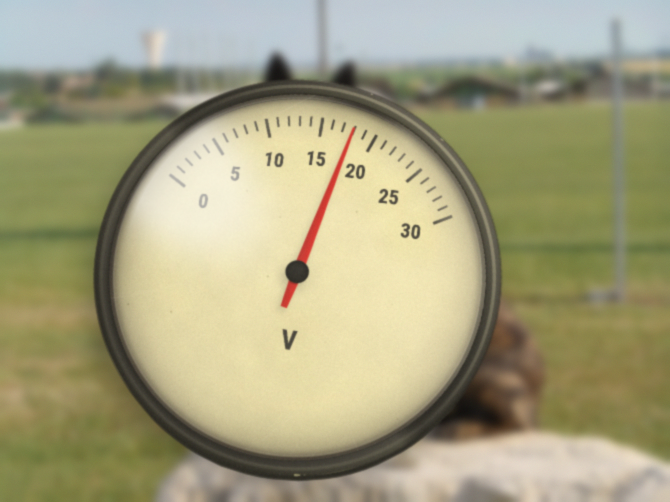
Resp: 18 V
